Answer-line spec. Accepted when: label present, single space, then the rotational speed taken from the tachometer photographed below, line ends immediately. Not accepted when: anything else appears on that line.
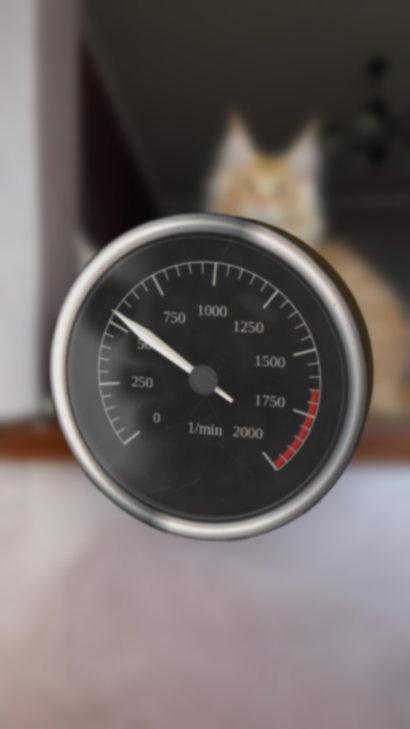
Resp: 550 rpm
